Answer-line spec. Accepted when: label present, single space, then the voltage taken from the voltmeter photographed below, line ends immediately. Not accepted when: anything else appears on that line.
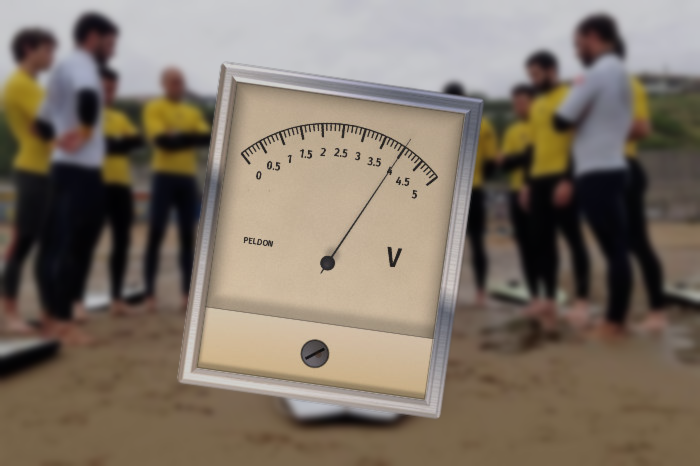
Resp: 4 V
